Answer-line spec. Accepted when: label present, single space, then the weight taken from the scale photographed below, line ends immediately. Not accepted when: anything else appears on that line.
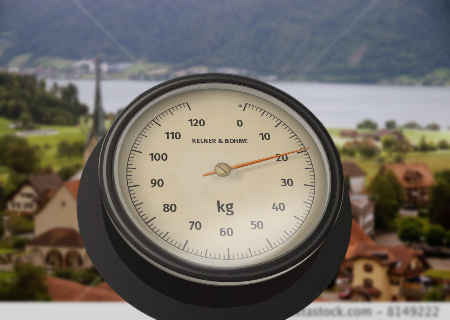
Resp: 20 kg
